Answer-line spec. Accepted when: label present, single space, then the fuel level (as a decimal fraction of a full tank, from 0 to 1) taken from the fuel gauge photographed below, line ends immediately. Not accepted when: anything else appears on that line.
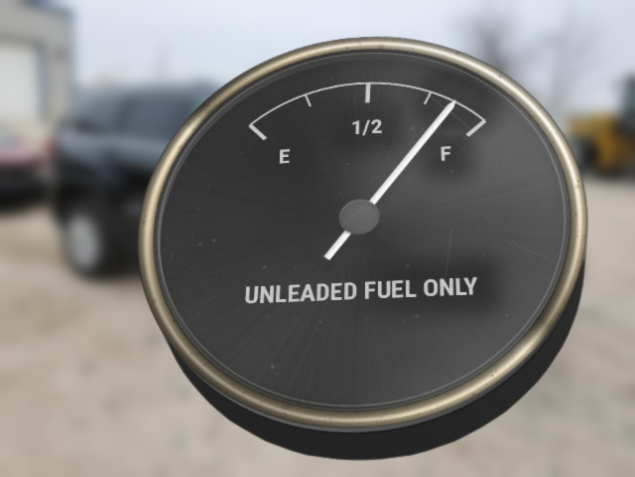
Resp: 0.875
